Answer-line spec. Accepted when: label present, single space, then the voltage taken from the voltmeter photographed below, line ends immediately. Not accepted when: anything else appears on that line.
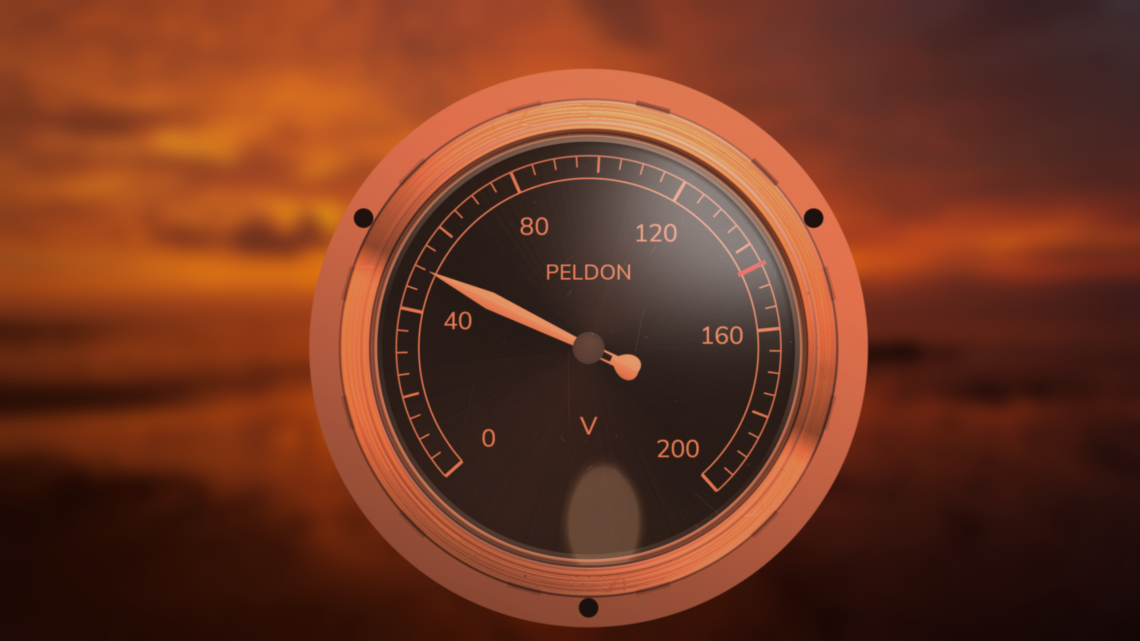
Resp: 50 V
